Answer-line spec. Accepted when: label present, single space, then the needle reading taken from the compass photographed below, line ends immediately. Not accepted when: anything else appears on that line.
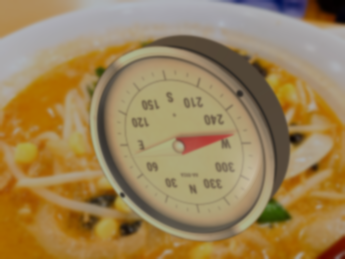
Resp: 260 °
